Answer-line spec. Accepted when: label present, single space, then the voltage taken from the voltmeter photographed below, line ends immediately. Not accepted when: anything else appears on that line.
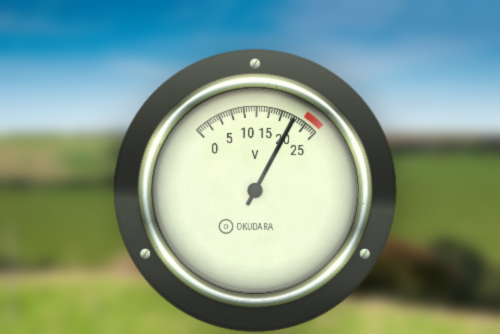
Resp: 20 V
